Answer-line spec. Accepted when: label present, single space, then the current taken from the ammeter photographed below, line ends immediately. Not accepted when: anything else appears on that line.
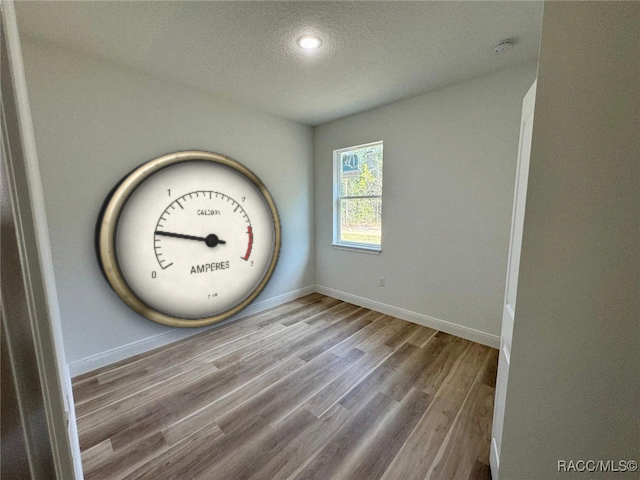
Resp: 0.5 A
